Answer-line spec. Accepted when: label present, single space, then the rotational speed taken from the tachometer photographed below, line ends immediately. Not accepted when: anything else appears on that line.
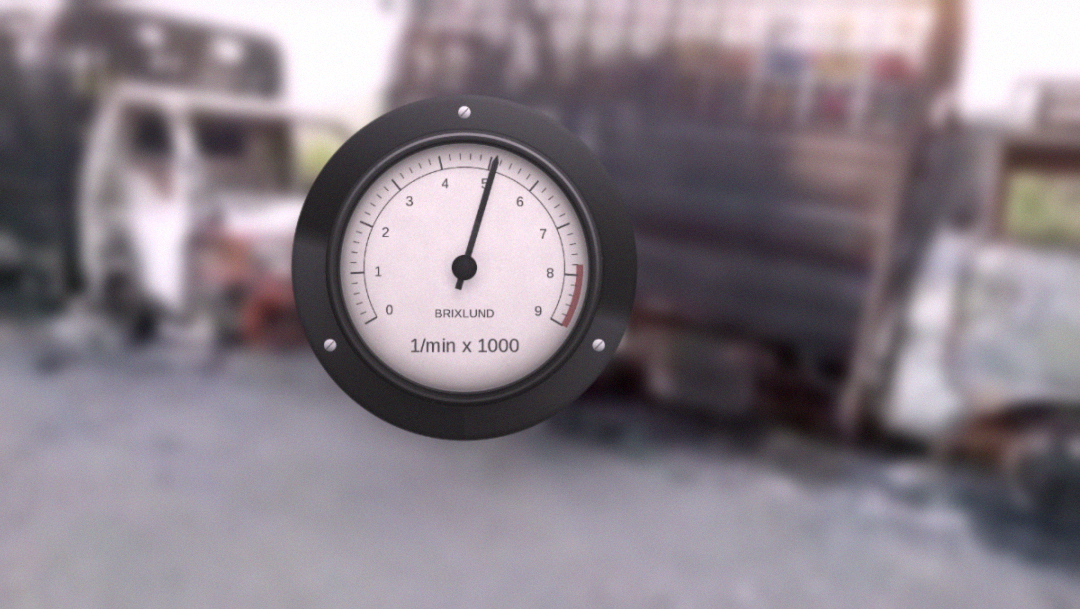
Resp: 5100 rpm
